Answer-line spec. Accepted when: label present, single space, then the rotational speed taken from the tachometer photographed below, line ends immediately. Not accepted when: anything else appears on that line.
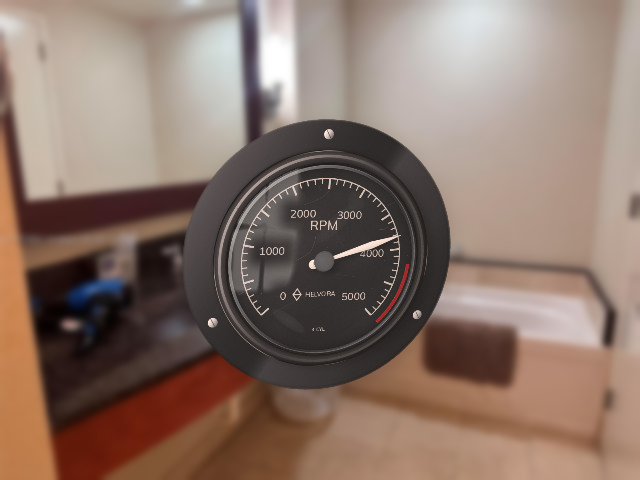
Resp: 3800 rpm
